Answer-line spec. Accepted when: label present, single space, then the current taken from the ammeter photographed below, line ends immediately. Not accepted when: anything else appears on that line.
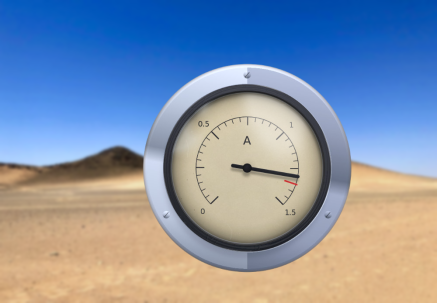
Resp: 1.3 A
